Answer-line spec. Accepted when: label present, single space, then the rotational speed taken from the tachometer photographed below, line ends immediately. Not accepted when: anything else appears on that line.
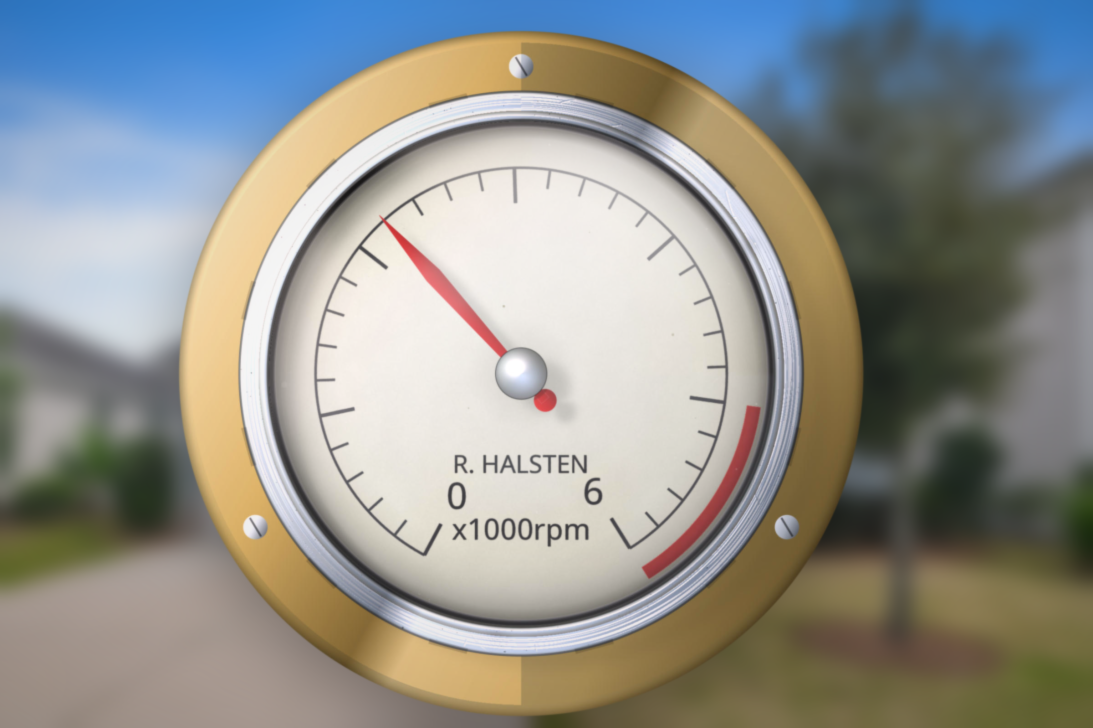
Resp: 2200 rpm
